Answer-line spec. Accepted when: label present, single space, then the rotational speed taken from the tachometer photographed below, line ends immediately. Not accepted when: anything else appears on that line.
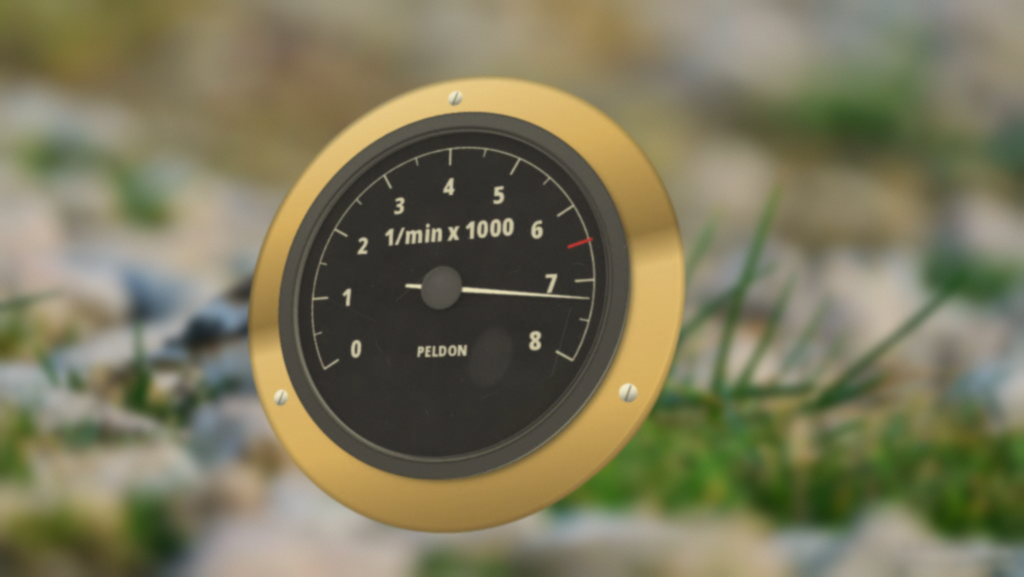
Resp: 7250 rpm
